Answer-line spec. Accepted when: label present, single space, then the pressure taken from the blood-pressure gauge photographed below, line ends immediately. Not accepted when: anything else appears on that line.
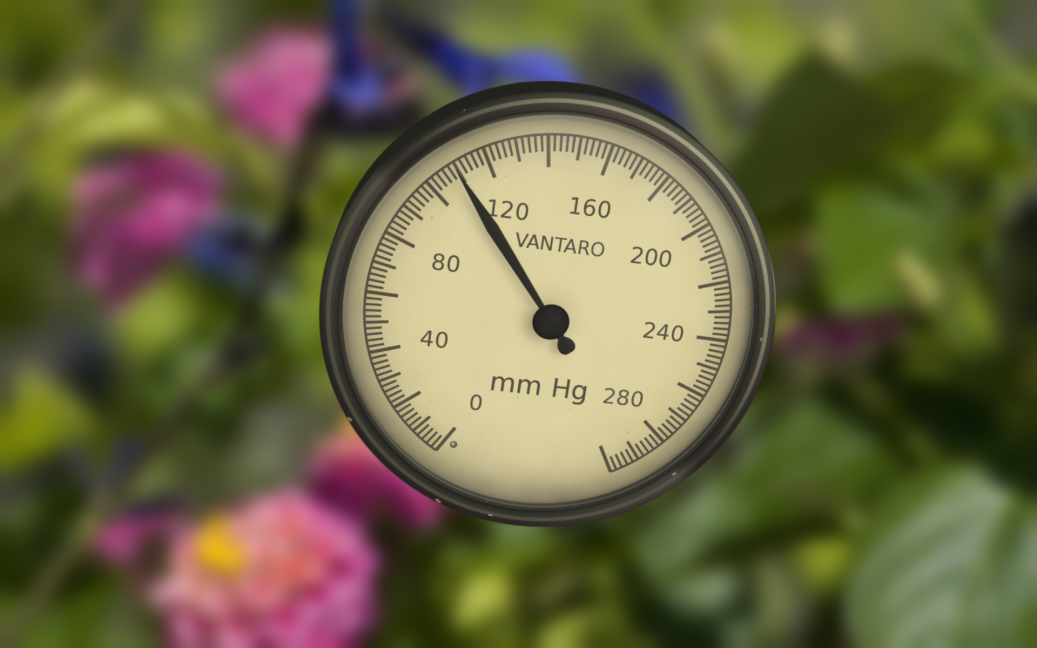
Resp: 110 mmHg
